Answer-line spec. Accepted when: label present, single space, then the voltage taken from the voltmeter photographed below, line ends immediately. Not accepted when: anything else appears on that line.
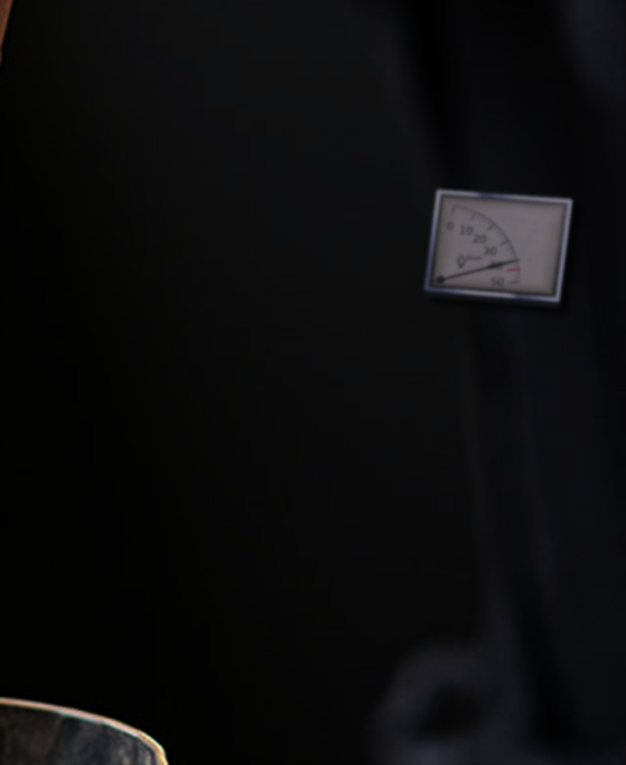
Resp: 40 V
